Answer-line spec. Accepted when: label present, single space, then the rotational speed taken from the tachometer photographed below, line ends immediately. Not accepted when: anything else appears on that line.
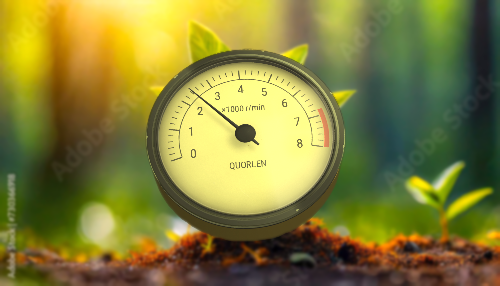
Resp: 2400 rpm
